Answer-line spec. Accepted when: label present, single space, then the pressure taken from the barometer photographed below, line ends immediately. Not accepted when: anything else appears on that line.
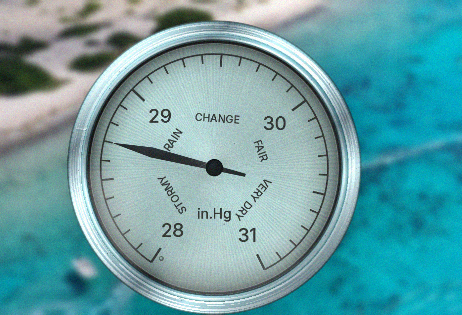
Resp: 28.7 inHg
